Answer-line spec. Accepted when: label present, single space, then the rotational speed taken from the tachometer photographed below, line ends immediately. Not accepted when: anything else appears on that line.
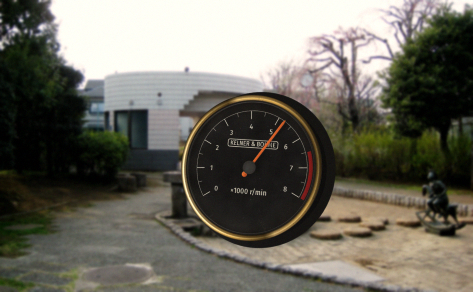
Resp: 5250 rpm
